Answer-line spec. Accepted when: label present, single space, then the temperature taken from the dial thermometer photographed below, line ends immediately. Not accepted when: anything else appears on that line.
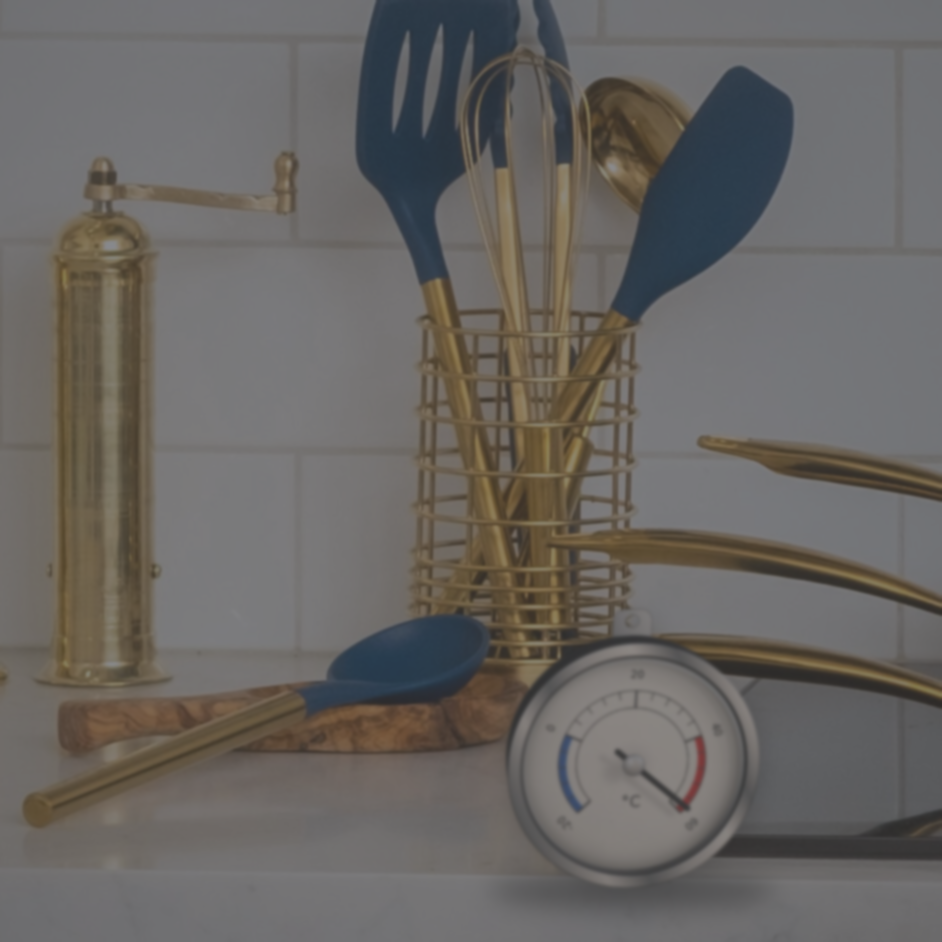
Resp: 58 °C
